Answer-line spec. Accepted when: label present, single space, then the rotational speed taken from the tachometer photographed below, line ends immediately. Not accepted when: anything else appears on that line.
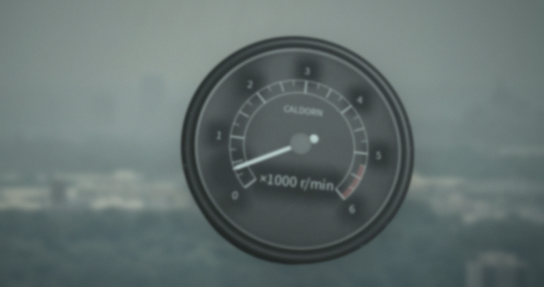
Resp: 375 rpm
